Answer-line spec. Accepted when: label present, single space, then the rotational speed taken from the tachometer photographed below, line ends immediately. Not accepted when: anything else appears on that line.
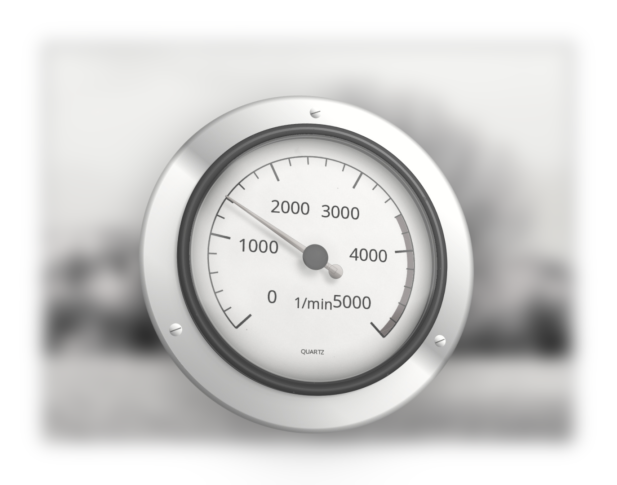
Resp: 1400 rpm
